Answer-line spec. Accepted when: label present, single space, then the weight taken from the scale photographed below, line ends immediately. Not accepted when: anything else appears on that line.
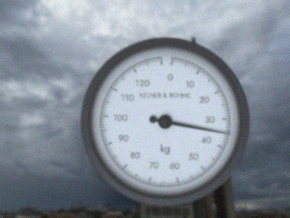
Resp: 35 kg
